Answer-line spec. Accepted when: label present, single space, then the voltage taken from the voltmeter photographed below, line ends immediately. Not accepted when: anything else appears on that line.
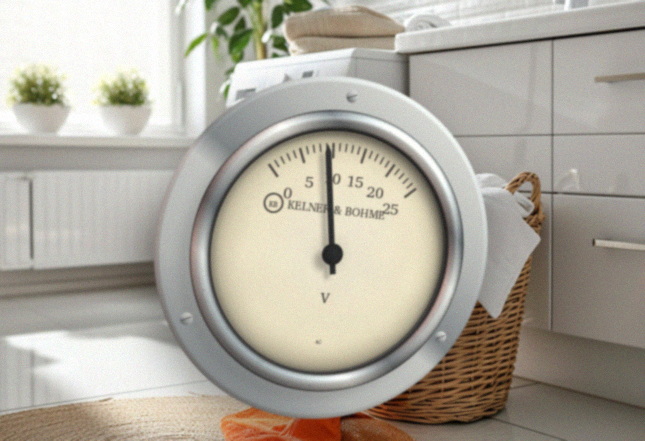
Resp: 9 V
